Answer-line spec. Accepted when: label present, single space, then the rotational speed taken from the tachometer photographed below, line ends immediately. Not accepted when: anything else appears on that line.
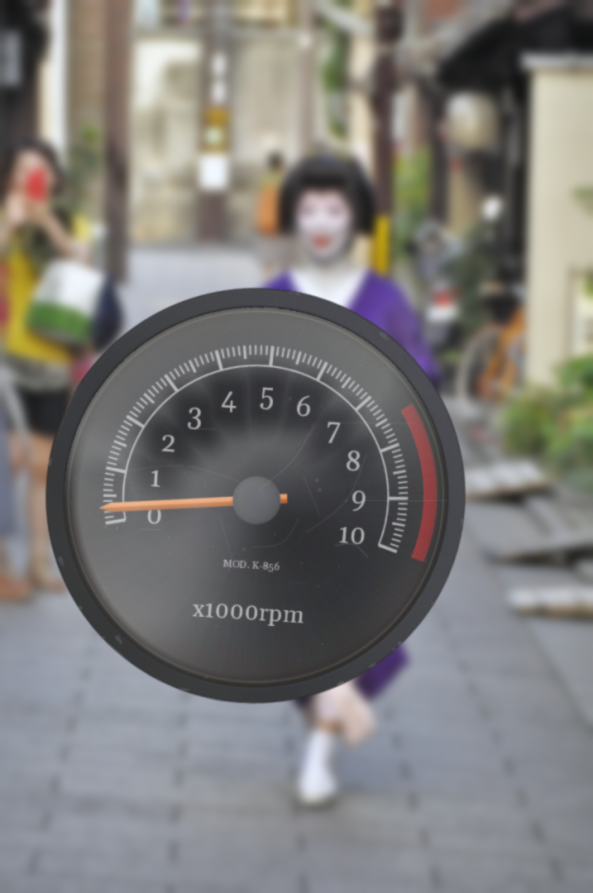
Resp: 300 rpm
